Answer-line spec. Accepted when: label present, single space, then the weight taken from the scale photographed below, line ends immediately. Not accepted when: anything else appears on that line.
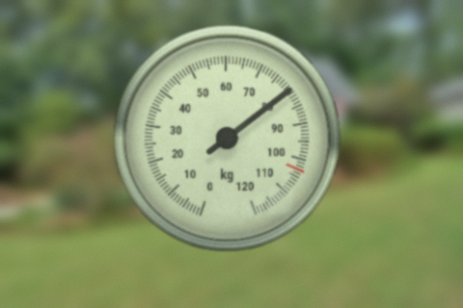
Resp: 80 kg
